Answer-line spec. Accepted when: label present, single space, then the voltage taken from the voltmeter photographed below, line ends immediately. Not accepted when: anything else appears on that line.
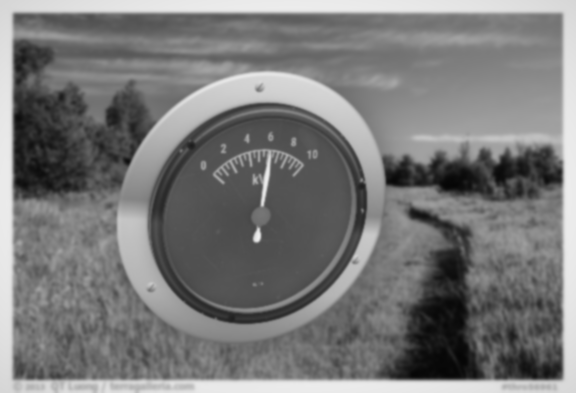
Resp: 6 kV
